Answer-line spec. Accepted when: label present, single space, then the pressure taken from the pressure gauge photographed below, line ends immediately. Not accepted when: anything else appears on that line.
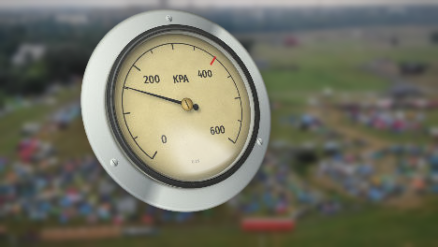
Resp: 150 kPa
